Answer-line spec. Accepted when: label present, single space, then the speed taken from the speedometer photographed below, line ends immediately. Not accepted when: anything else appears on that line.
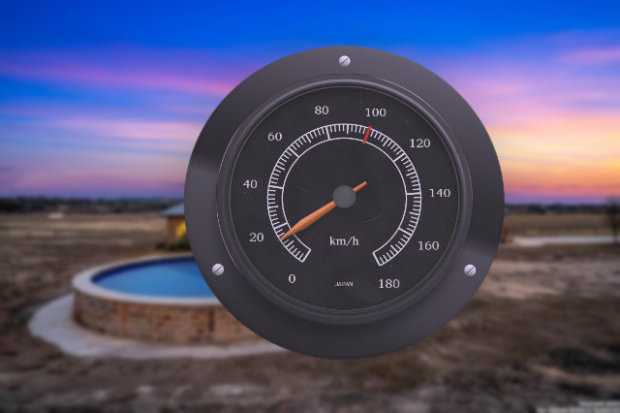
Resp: 14 km/h
